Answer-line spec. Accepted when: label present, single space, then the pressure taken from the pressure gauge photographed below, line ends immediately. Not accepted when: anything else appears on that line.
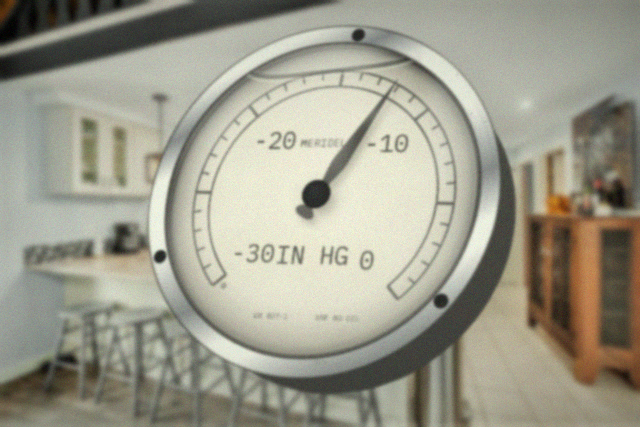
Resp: -12 inHg
